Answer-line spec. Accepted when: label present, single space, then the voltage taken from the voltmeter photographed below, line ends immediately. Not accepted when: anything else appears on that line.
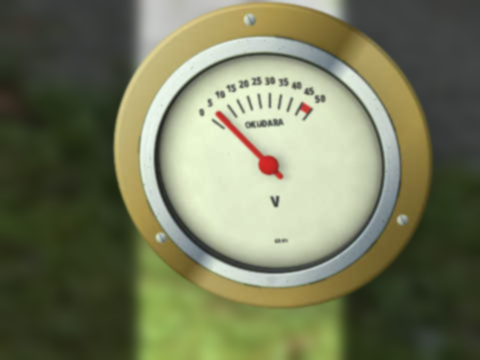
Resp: 5 V
